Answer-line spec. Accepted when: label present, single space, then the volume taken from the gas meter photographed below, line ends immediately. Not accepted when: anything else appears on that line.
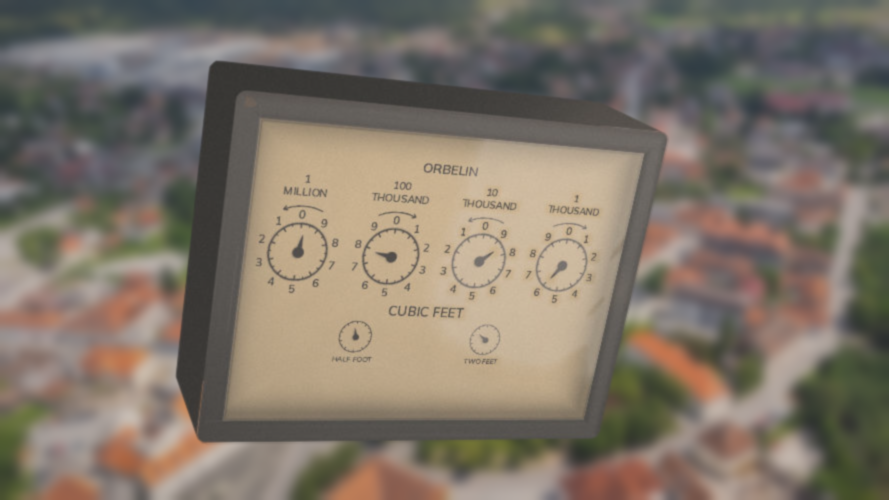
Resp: 978600 ft³
